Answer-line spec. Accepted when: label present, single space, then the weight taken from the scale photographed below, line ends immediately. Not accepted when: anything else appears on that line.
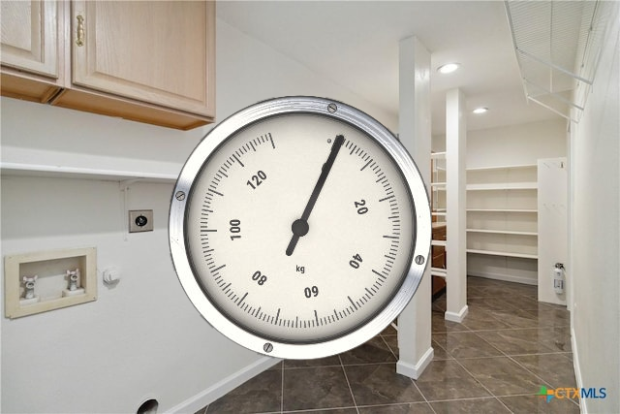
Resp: 1 kg
